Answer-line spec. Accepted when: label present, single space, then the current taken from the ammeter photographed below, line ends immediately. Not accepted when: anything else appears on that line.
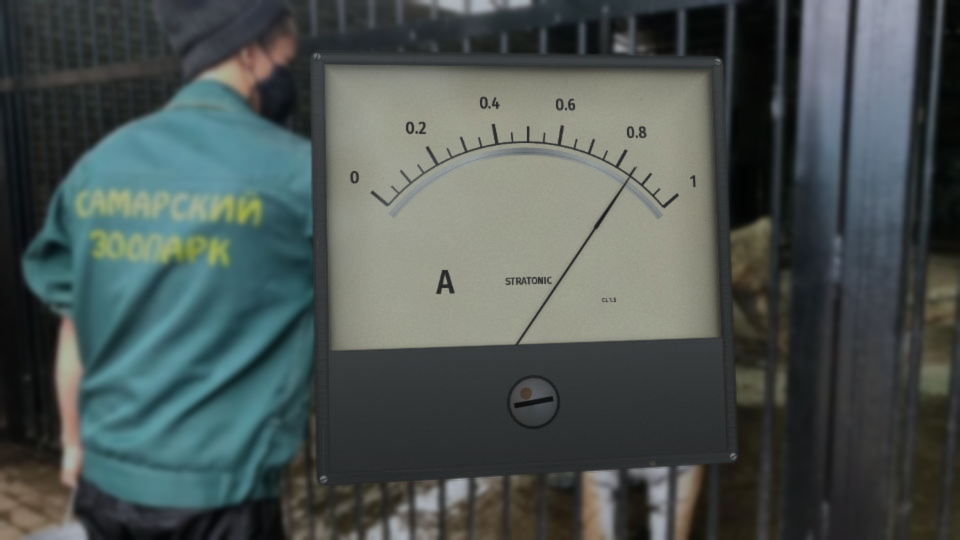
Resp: 0.85 A
